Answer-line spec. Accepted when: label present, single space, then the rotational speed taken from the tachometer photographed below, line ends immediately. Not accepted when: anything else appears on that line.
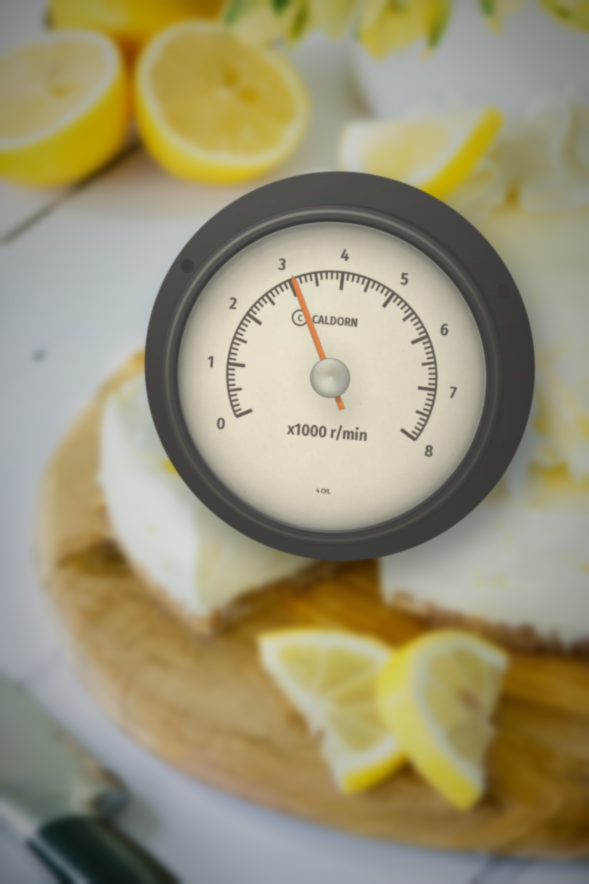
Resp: 3100 rpm
